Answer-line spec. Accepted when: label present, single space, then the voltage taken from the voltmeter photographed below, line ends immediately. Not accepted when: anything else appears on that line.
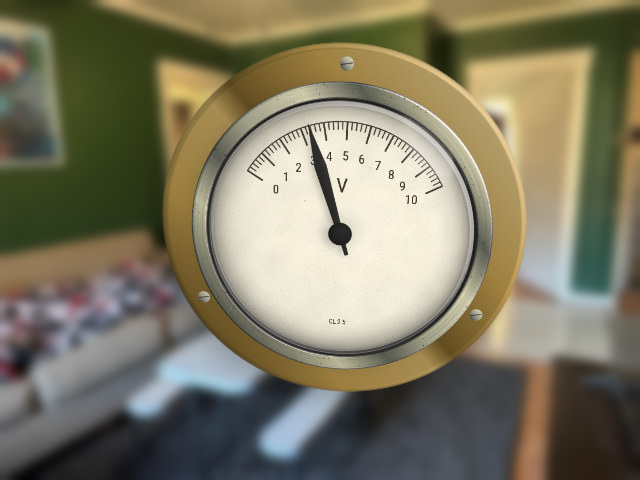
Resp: 3.4 V
